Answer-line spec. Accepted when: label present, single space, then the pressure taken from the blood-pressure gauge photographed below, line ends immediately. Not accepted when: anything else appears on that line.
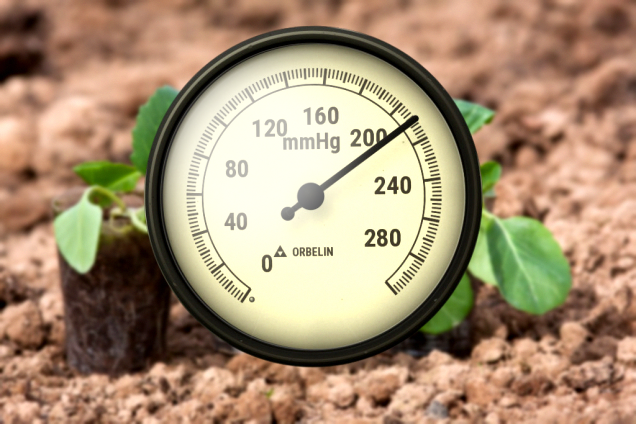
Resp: 210 mmHg
